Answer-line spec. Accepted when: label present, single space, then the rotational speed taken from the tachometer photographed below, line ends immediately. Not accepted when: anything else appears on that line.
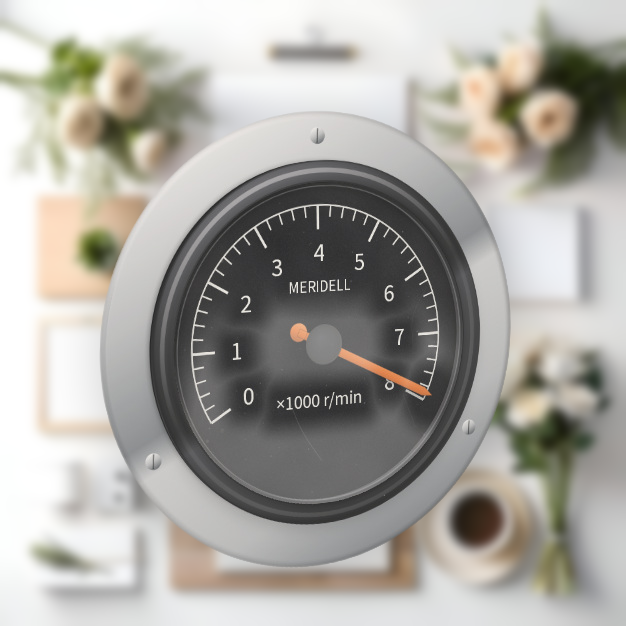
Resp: 7900 rpm
